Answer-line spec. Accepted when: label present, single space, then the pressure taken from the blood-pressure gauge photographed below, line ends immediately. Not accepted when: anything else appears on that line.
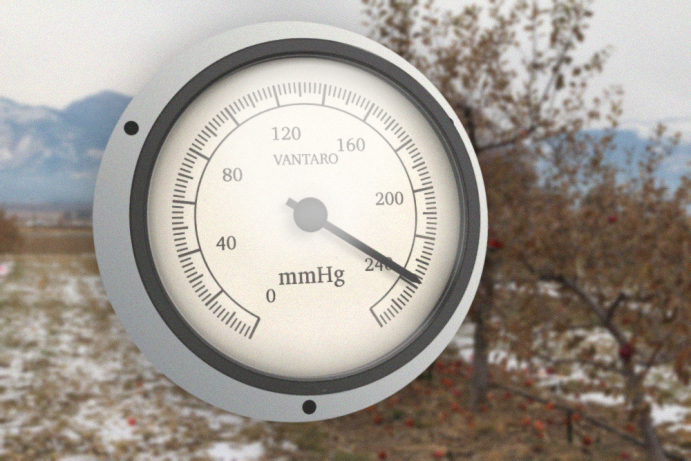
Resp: 238 mmHg
